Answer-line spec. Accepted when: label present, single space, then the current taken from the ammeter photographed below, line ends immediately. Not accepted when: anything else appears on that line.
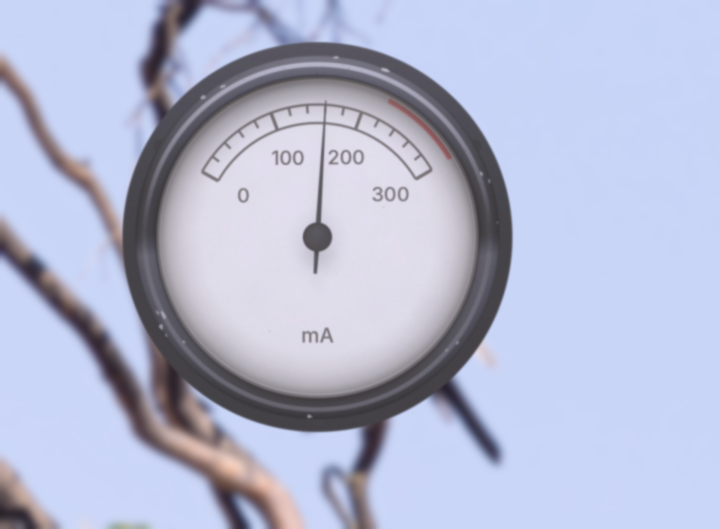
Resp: 160 mA
